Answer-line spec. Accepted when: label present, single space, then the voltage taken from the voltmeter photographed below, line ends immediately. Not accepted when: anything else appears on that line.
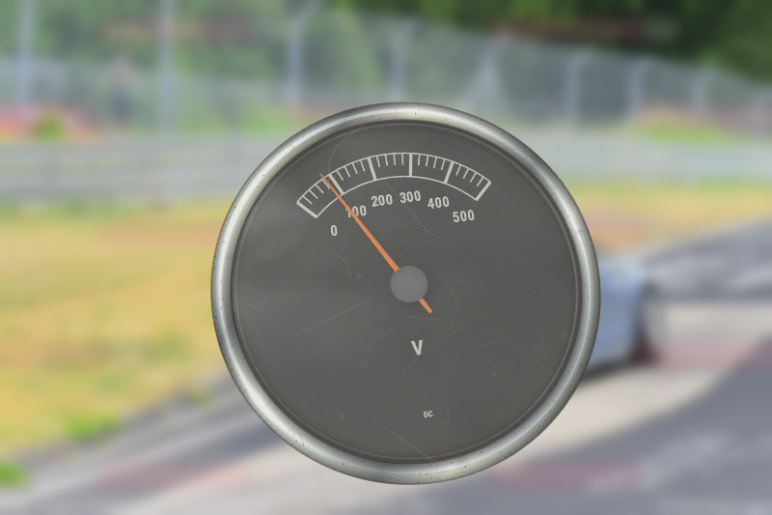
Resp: 80 V
